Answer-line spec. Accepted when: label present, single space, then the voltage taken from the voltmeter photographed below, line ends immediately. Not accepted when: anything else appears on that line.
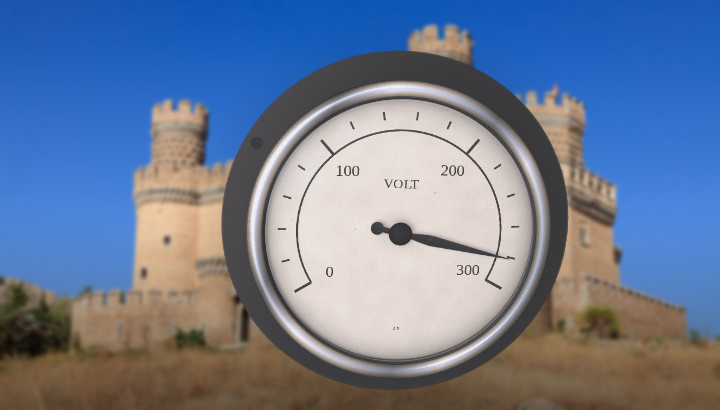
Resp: 280 V
